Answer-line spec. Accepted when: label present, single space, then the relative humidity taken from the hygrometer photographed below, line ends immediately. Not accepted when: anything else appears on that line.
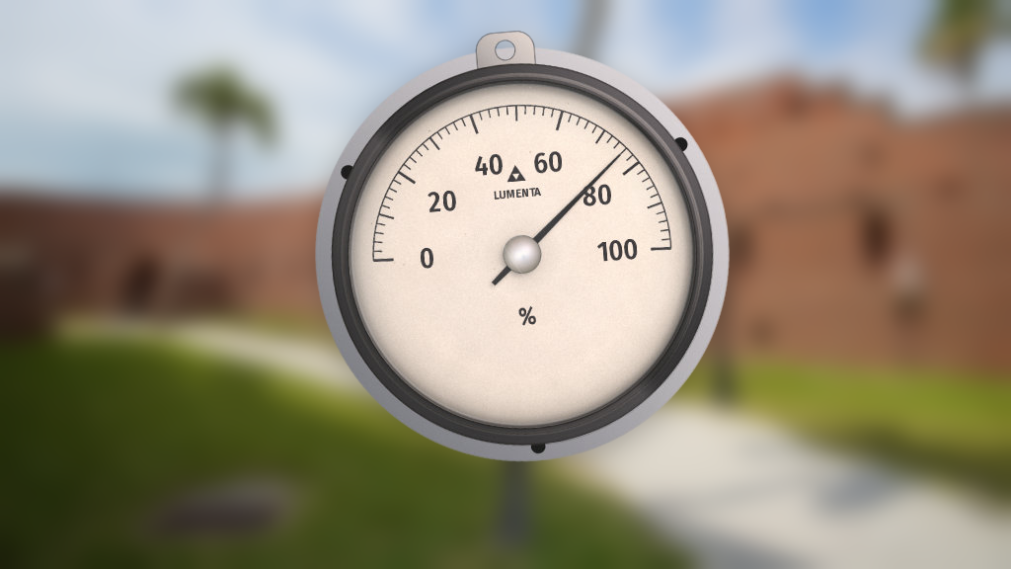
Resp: 76 %
